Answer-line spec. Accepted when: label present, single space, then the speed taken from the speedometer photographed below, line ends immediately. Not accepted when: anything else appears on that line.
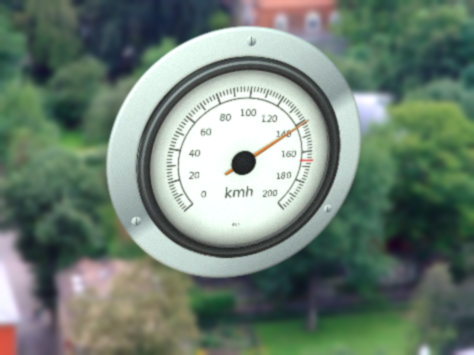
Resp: 140 km/h
